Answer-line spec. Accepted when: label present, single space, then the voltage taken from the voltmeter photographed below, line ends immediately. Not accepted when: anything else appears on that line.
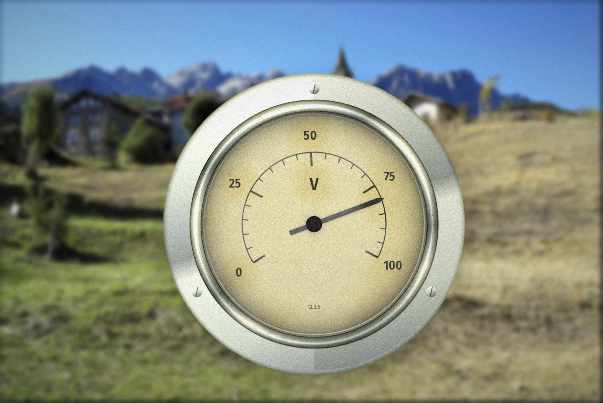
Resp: 80 V
